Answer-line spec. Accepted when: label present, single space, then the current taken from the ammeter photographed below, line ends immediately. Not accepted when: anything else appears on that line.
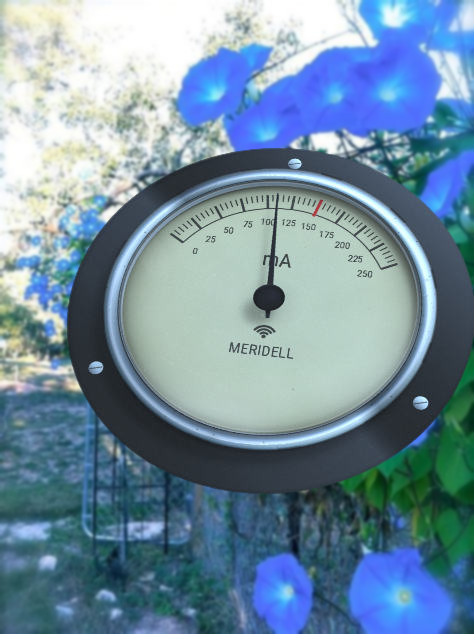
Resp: 110 mA
